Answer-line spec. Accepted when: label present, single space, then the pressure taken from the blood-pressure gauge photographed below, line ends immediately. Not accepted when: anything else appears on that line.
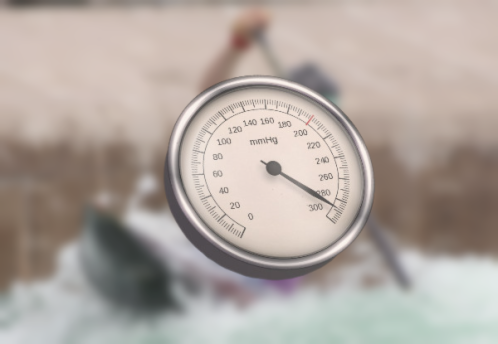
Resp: 290 mmHg
